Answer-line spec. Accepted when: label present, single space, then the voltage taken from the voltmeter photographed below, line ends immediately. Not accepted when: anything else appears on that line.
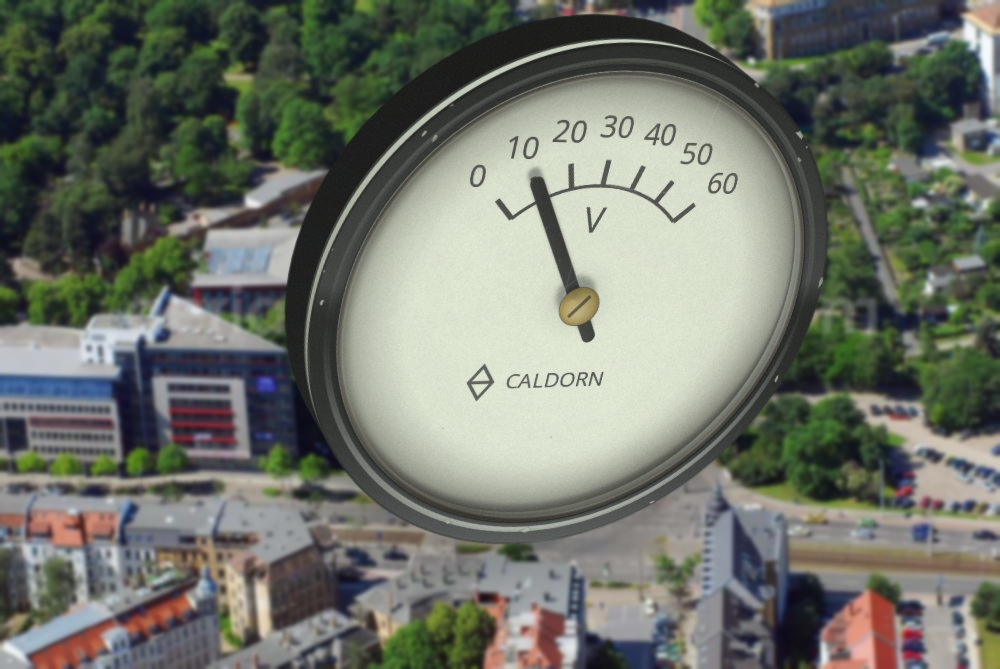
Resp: 10 V
